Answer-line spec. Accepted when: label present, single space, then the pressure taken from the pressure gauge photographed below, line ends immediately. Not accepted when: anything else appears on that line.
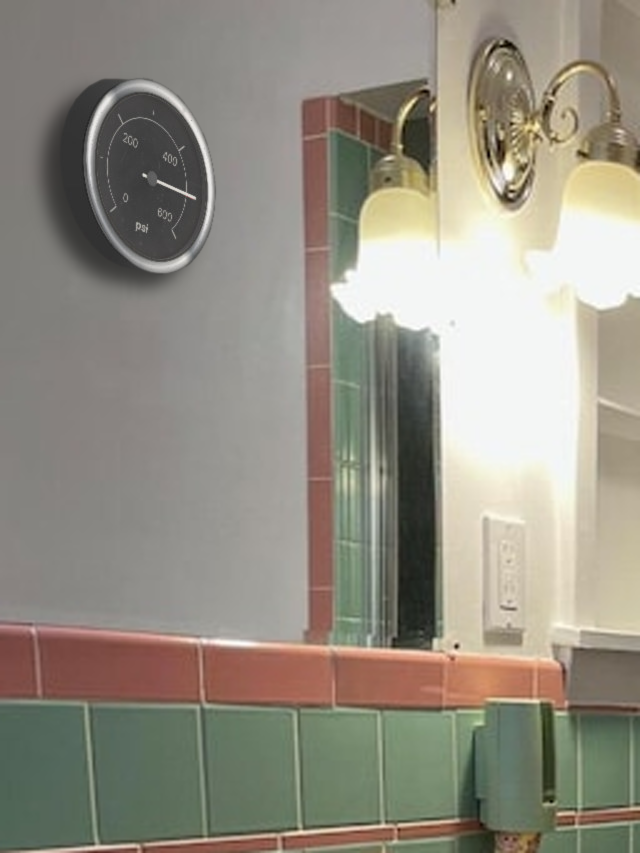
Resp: 500 psi
